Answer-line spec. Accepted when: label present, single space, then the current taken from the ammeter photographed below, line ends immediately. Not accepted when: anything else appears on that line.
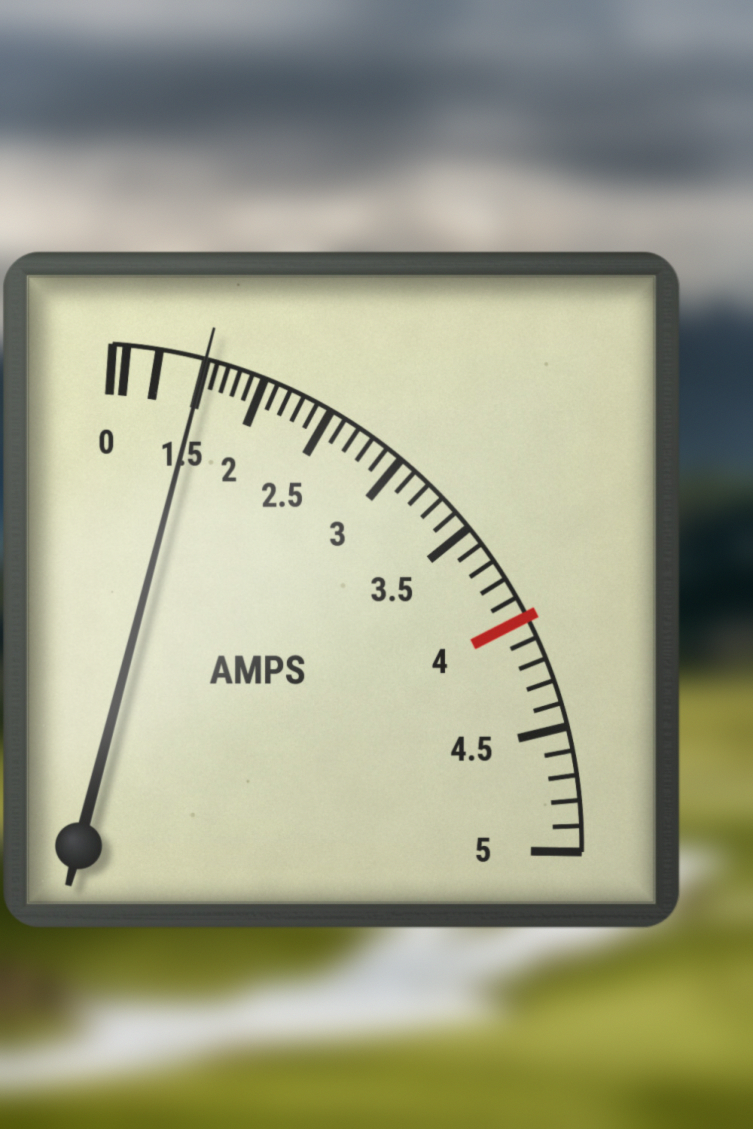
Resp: 1.5 A
